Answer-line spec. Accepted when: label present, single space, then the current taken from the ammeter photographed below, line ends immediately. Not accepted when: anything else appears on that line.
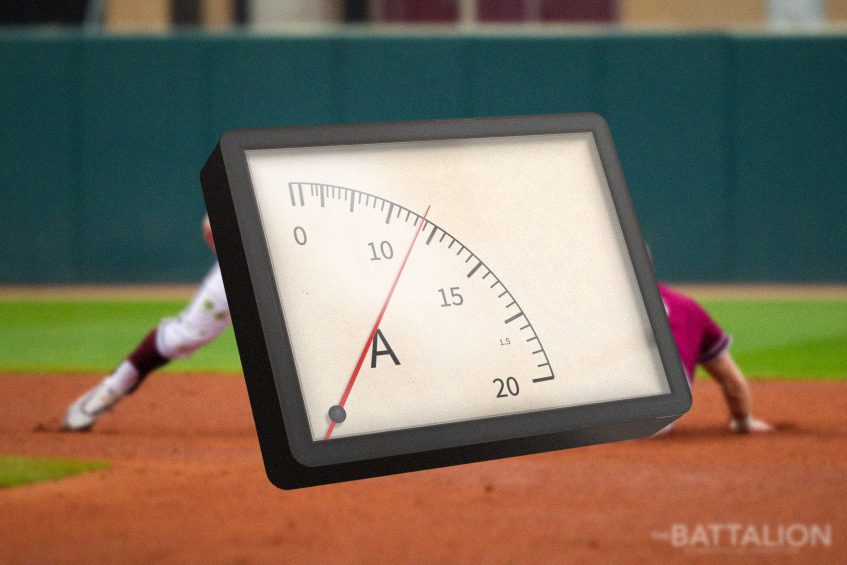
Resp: 11.75 A
